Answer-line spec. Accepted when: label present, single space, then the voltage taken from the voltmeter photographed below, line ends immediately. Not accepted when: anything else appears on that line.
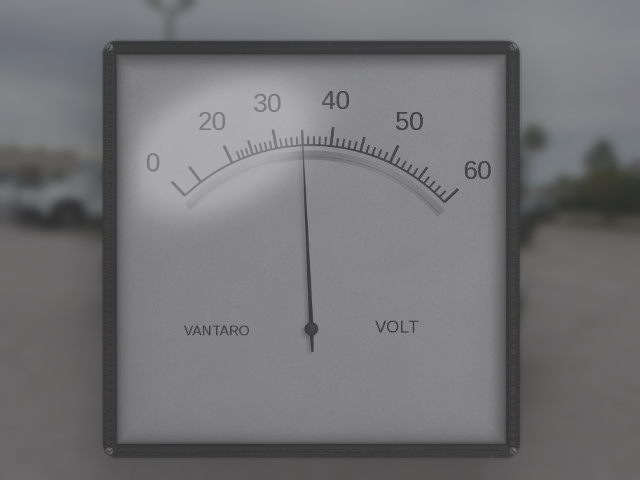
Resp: 35 V
